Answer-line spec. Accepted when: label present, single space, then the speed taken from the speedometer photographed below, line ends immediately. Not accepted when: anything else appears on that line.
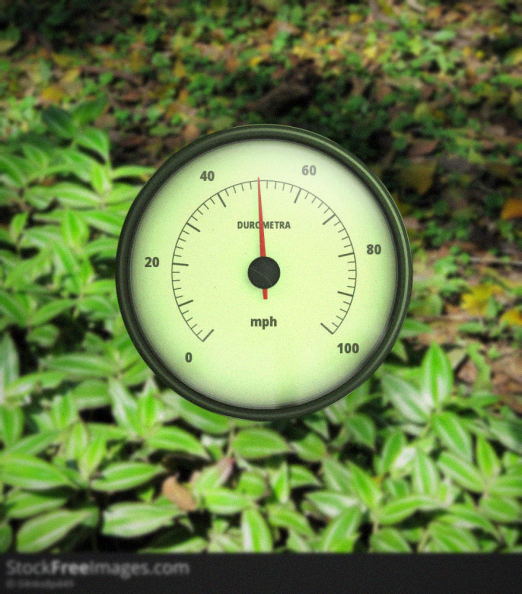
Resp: 50 mph
